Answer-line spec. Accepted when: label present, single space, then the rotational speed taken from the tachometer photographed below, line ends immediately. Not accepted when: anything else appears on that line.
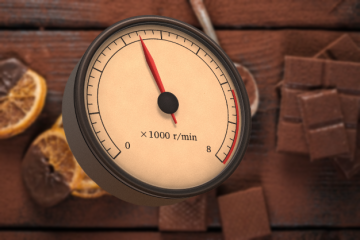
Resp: 3400 rpm
